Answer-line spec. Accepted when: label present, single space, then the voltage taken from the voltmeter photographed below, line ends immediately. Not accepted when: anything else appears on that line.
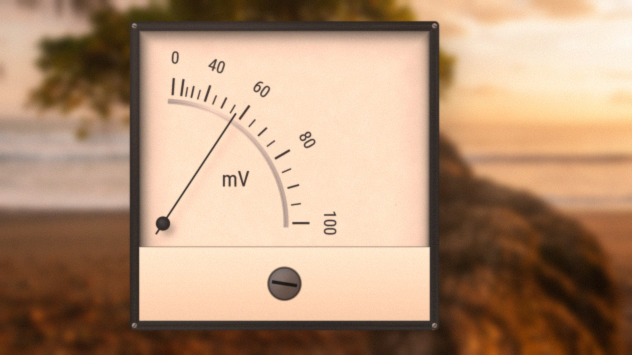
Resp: 57.5 mV
